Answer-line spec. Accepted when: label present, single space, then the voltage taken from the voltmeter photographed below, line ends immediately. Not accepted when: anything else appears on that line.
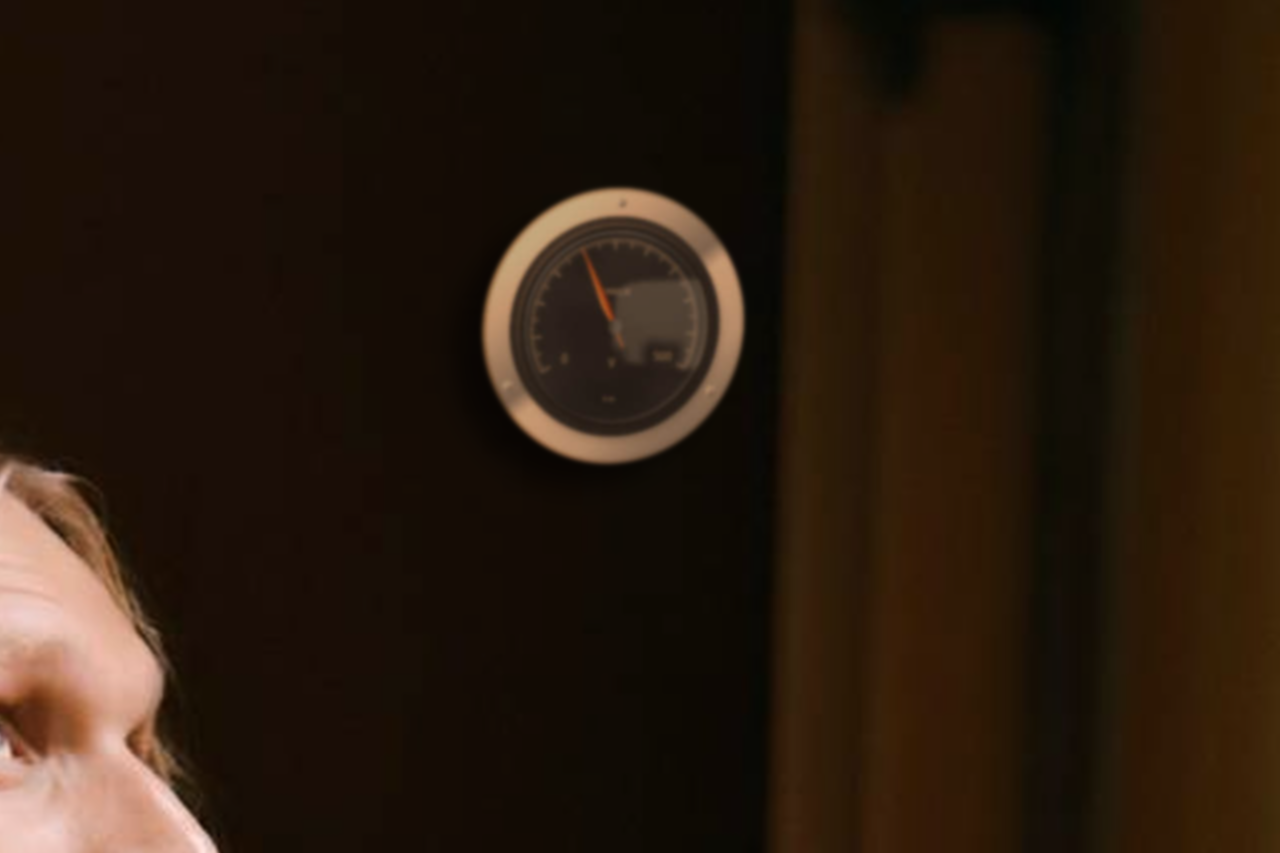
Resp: 200 V
